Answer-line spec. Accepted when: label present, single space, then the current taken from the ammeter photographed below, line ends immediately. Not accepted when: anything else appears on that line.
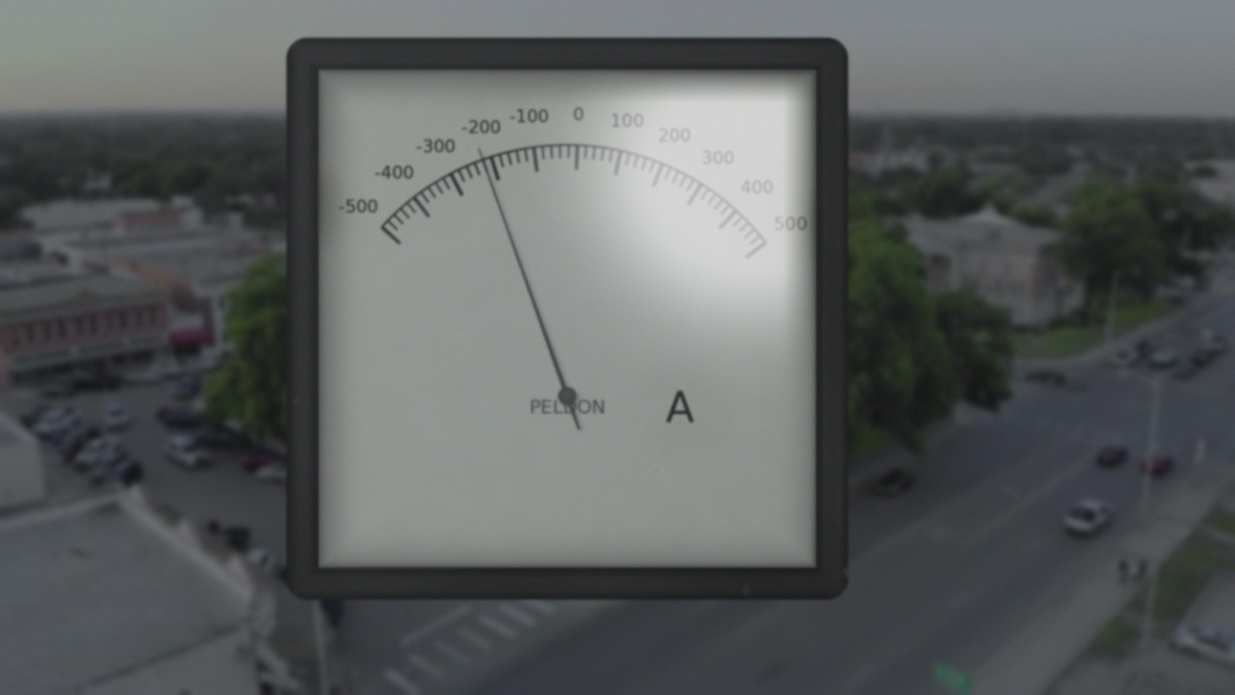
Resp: -220 A
